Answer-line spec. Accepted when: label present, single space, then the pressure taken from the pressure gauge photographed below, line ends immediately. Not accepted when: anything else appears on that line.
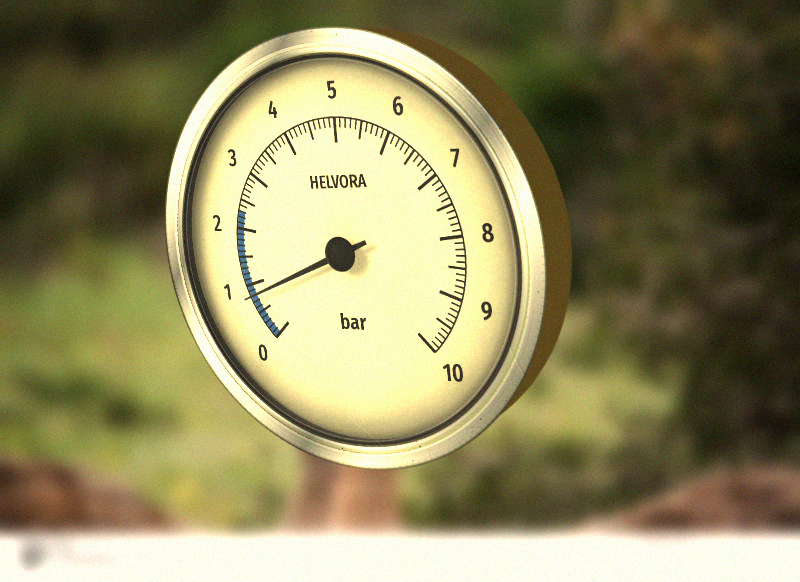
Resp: 0.8 bar
